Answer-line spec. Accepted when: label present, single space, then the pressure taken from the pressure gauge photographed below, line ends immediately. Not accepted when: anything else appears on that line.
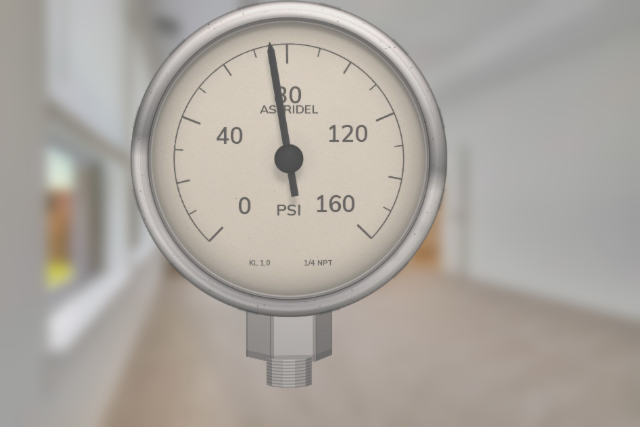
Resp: 75 psi
